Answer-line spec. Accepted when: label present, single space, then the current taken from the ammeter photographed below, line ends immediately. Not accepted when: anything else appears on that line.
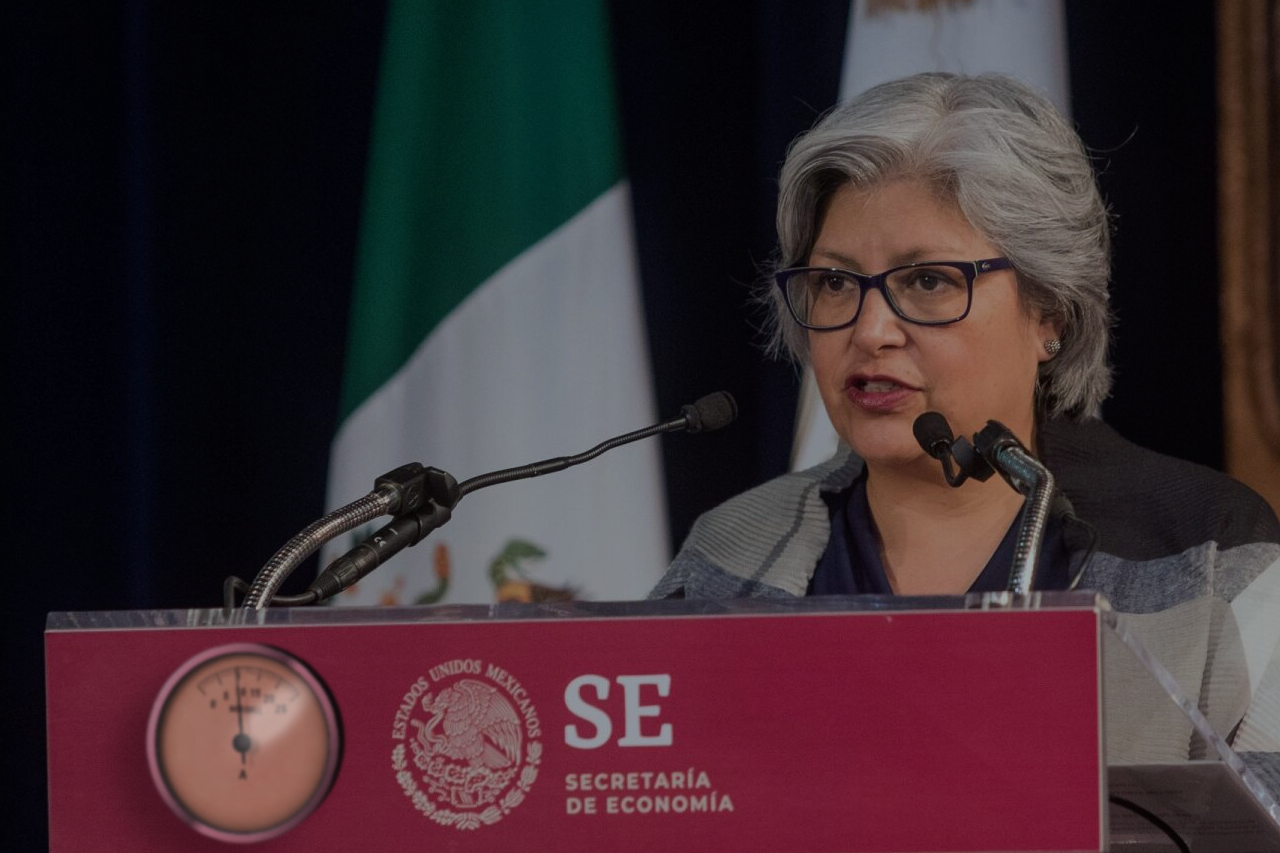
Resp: 10 A
